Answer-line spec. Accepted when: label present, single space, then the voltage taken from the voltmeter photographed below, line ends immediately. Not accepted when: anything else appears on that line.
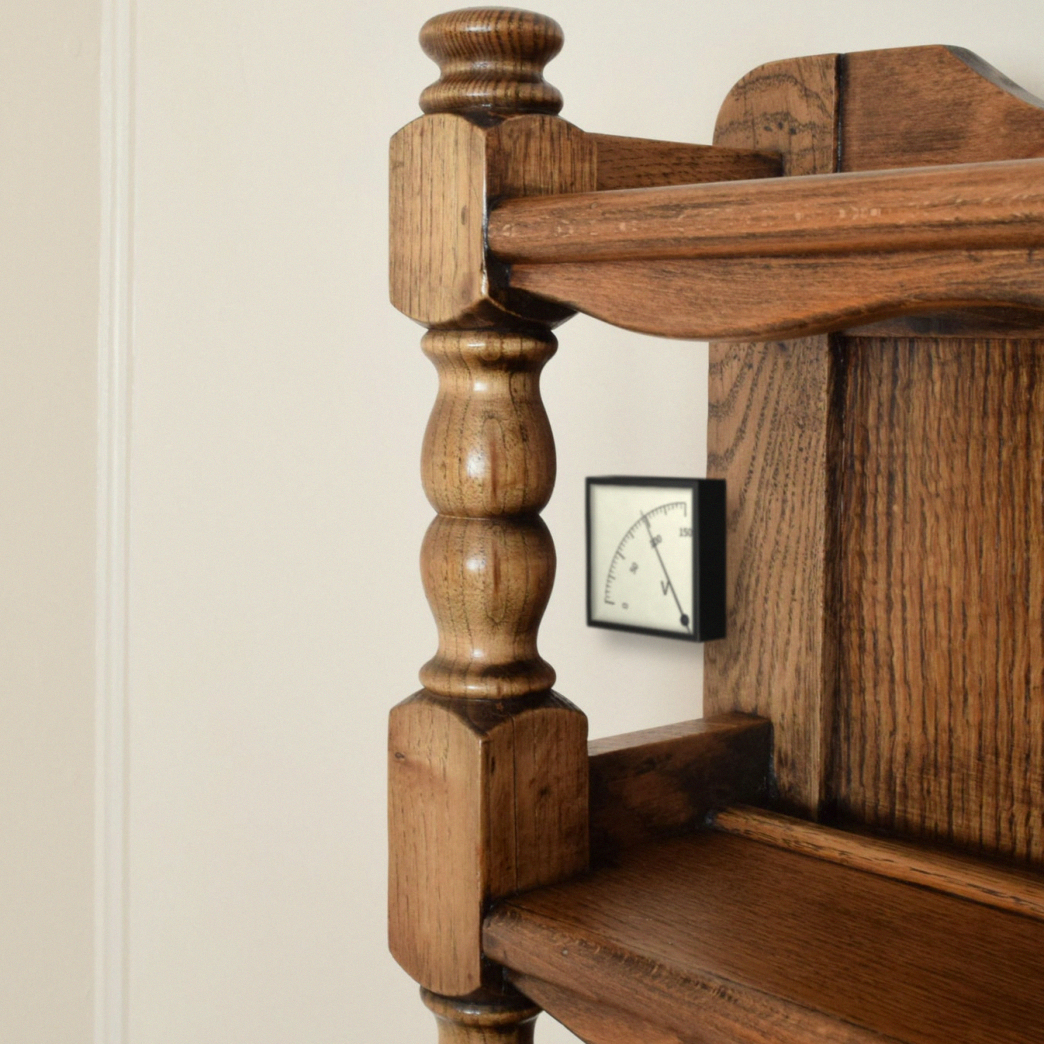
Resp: 100 V
